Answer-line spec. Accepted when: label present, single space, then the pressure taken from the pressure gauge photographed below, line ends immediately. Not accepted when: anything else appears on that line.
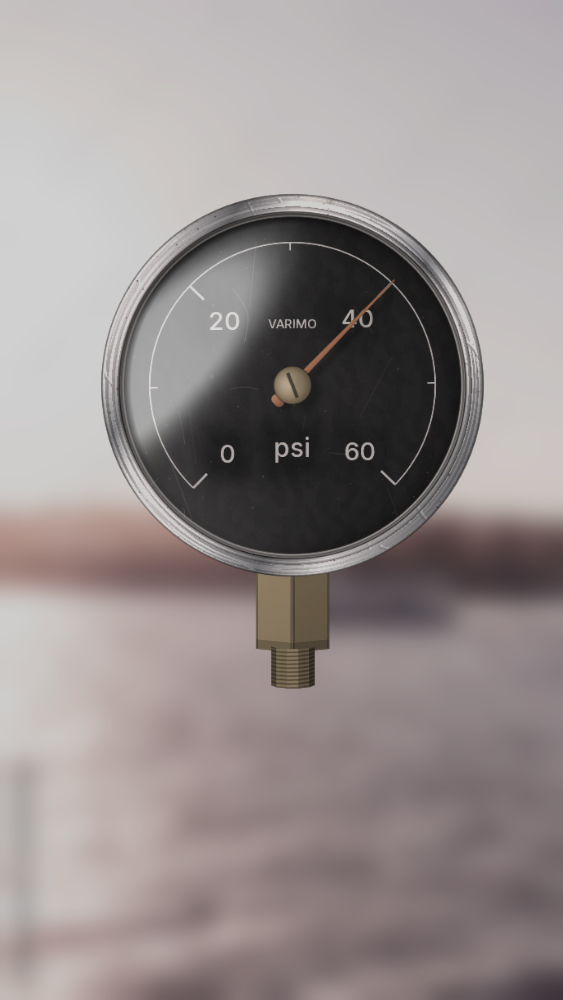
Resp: 40 psi
